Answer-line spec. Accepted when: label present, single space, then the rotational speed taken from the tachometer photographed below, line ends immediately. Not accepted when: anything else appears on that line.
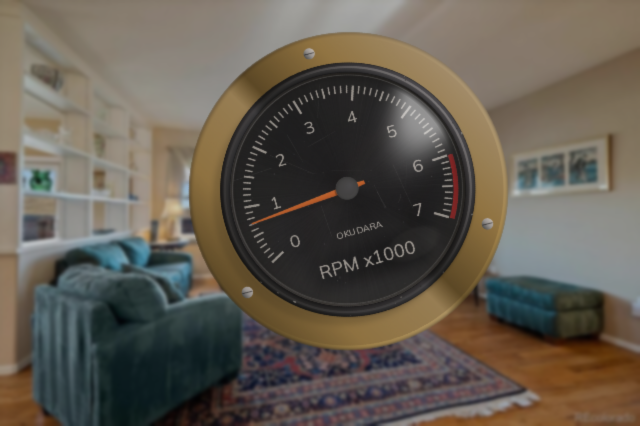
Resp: 700 rpm
